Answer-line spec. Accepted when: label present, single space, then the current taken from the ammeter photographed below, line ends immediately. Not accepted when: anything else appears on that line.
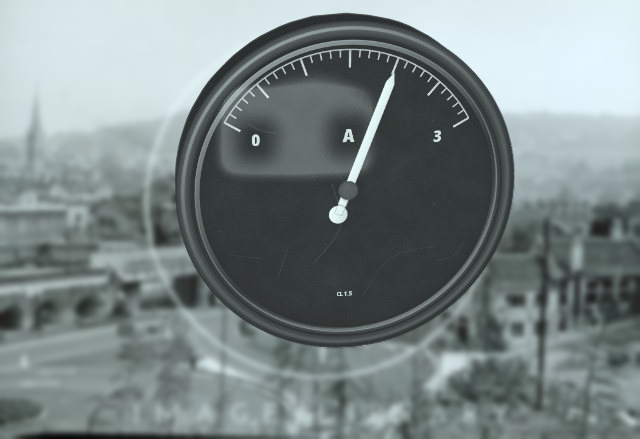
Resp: 2 A
